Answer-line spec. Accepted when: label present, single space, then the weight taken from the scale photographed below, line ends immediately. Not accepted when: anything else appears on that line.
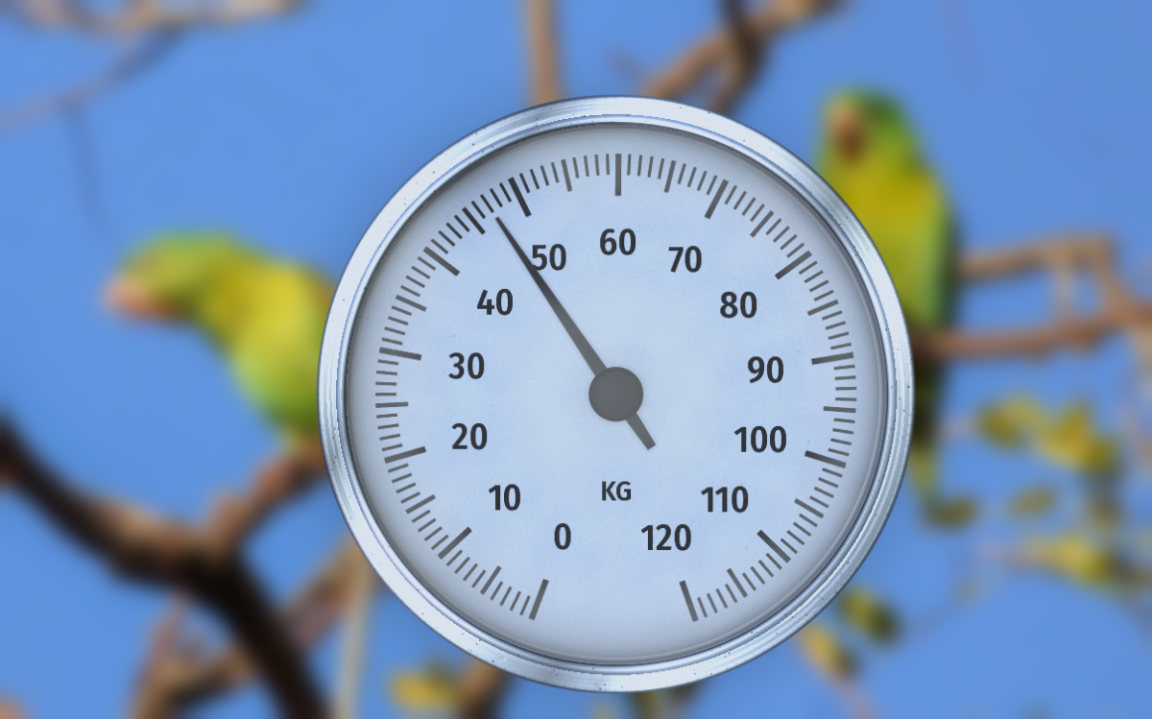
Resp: 47 kg
